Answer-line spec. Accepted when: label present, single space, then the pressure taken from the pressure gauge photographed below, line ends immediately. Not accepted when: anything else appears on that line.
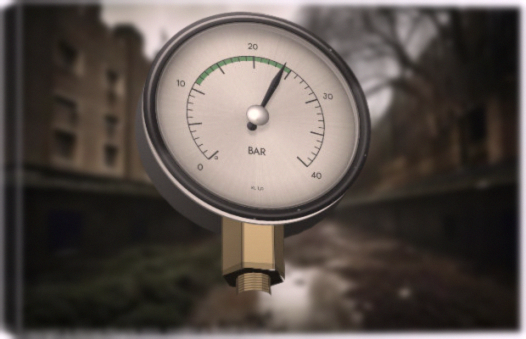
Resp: 24 bar
